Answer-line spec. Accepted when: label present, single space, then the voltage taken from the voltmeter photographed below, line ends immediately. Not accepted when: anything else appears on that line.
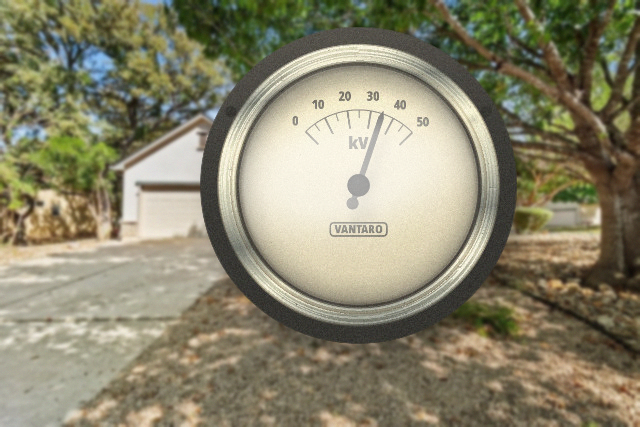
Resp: 35 kV
